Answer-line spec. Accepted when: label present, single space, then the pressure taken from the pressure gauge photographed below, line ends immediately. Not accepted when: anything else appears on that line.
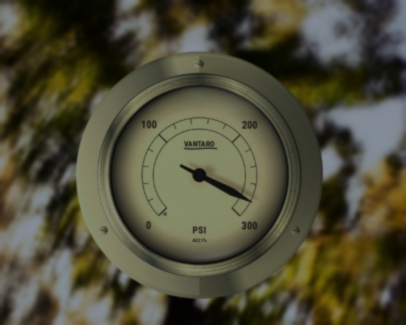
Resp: 280 psi
